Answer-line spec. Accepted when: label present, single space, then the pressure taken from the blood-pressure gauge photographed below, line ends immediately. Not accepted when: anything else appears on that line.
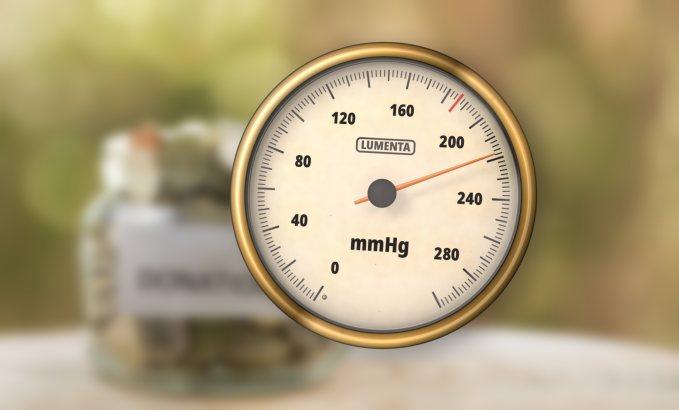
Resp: 218 mmHg
